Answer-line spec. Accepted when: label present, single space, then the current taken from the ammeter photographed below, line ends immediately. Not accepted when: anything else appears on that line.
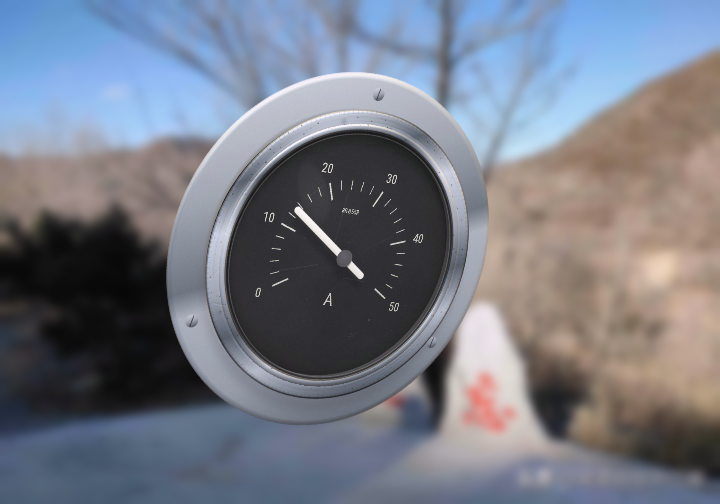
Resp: 13 A
